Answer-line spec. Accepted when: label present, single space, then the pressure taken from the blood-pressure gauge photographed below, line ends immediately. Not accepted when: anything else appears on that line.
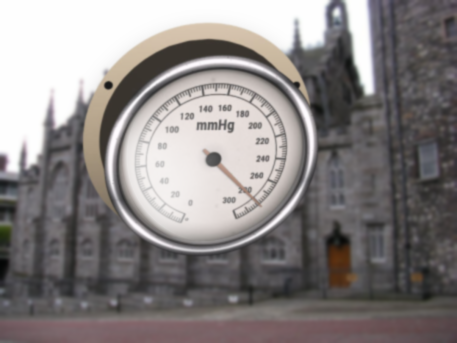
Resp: 280 mmHg
